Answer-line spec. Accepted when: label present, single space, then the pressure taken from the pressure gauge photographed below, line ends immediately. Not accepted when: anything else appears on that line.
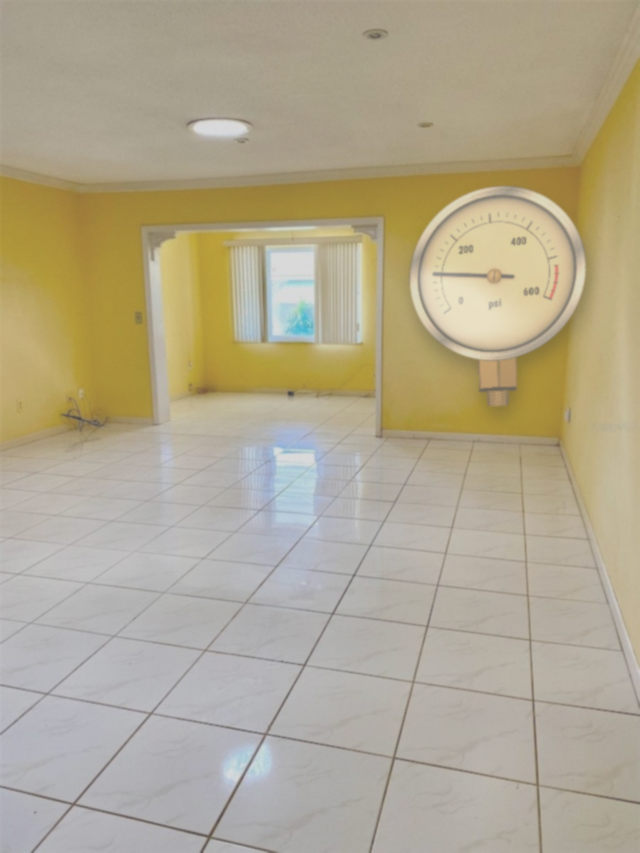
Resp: 100 psi
